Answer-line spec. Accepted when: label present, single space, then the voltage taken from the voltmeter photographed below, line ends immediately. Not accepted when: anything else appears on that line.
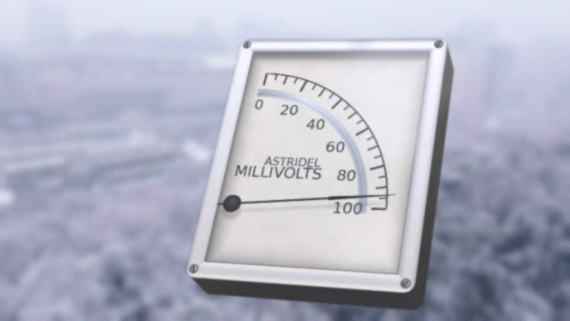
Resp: 95 mV
